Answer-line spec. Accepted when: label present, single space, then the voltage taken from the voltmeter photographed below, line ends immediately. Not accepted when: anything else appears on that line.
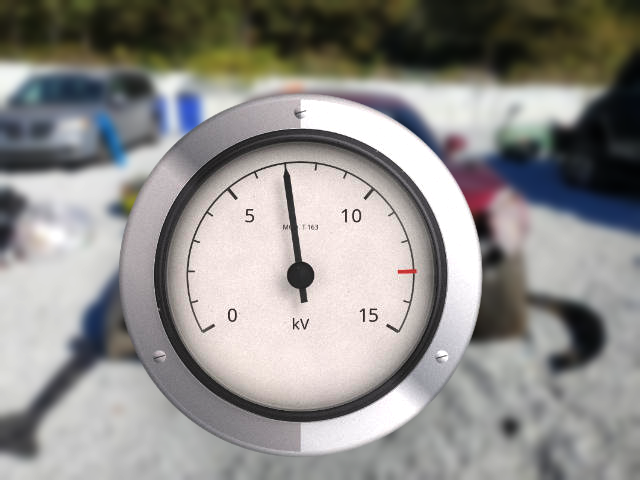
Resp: 7 kV
